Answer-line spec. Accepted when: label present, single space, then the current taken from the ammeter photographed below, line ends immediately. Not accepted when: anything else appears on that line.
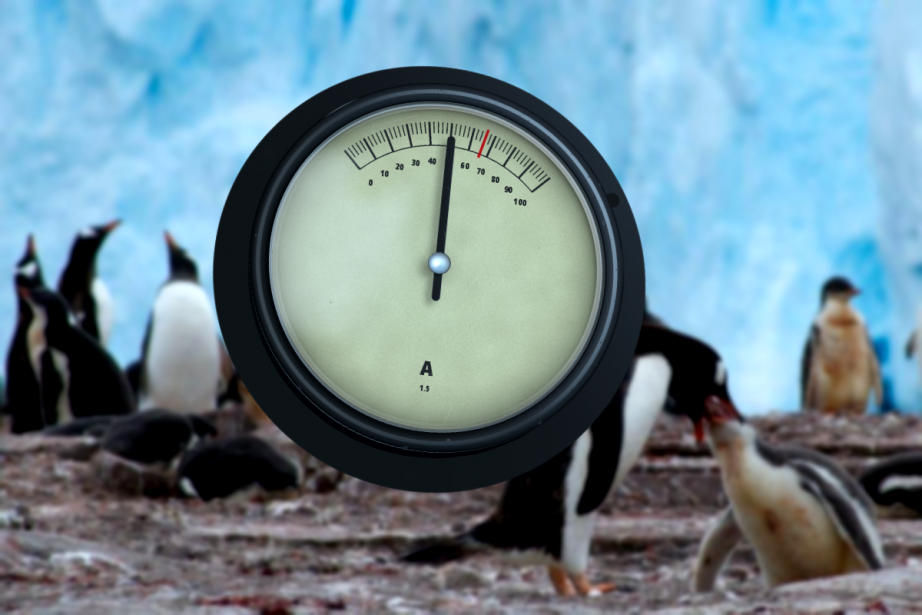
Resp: 50 A
